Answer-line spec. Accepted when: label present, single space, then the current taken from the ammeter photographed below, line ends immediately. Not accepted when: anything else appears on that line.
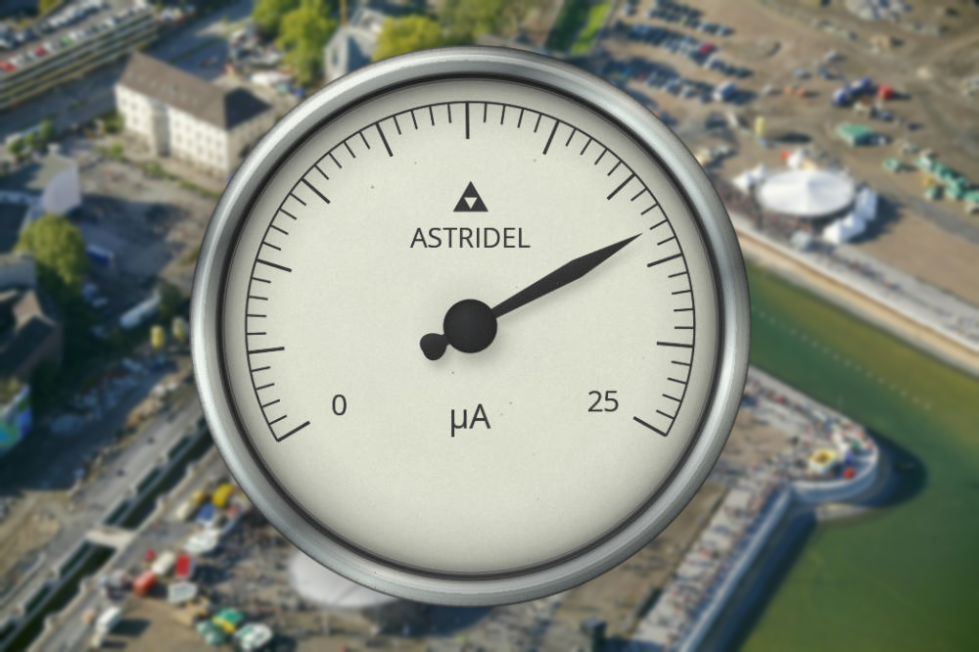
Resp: 19 µA
